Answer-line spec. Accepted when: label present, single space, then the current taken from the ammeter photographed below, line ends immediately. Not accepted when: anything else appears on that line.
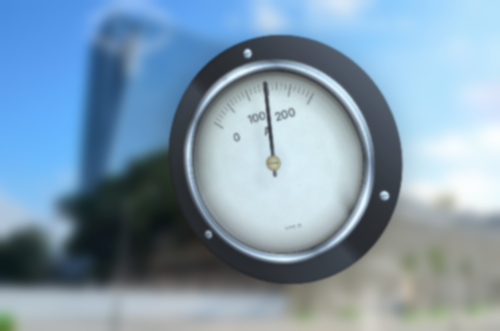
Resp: 150 A
